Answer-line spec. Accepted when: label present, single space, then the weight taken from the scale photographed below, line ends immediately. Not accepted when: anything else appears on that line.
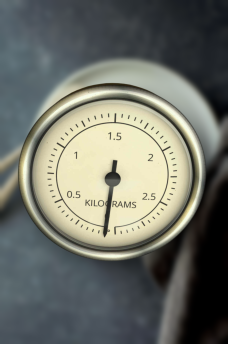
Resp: 0 kg
